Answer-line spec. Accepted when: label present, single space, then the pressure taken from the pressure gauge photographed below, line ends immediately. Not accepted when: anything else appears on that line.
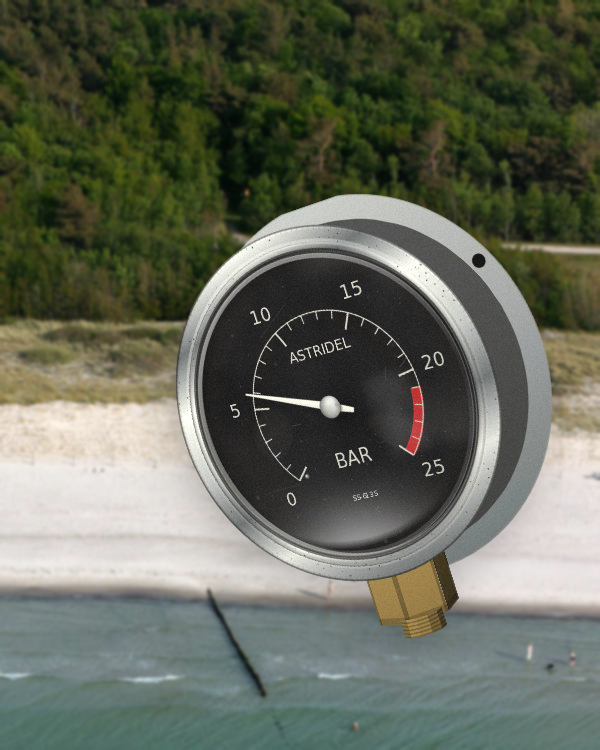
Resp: 6 bar
